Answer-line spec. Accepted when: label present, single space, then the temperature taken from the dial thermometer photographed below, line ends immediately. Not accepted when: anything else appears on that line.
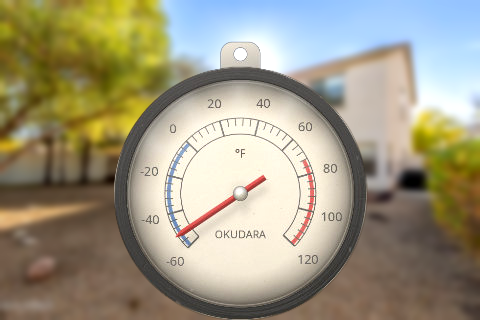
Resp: -52 °F
